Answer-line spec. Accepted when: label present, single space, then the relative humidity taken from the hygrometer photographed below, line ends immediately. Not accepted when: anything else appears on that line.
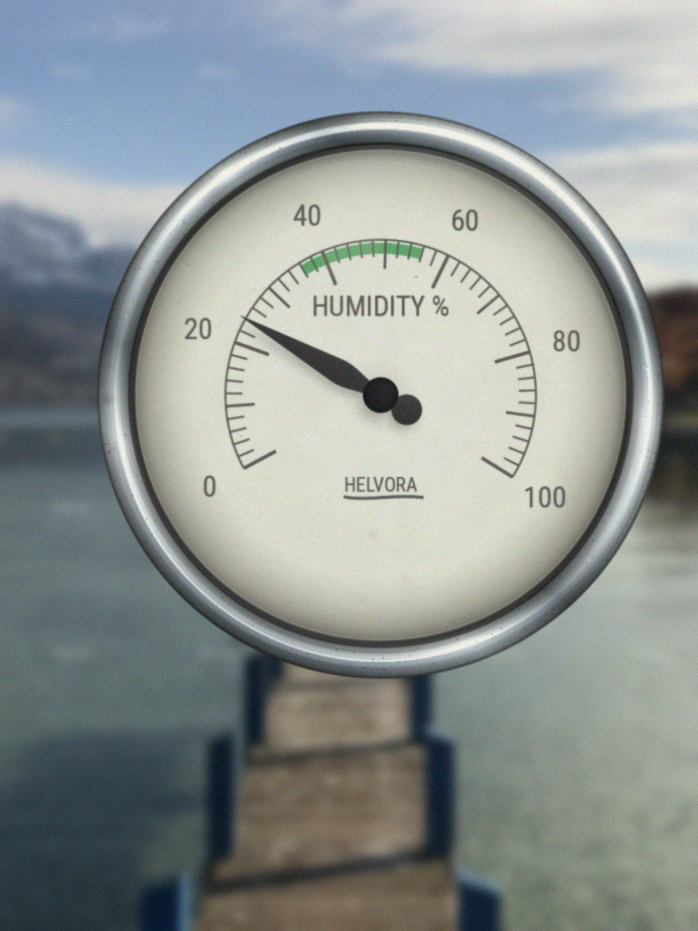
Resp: 24 %
